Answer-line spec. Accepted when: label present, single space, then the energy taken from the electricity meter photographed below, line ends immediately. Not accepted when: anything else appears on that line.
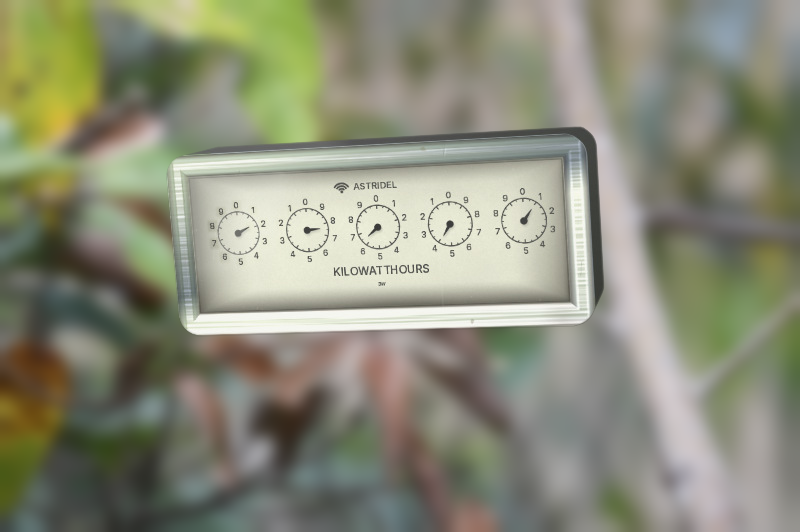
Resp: 17641 kWh
